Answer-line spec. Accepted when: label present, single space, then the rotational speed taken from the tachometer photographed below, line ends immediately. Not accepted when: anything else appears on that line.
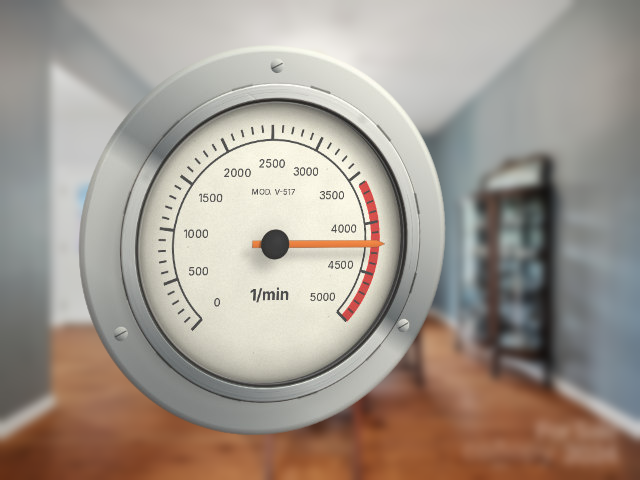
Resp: 4200 rpm
